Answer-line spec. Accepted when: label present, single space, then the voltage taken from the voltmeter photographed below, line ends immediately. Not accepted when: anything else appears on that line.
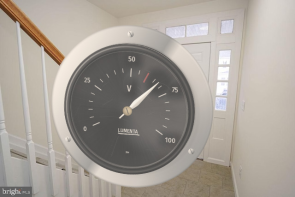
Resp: 67.5 V
